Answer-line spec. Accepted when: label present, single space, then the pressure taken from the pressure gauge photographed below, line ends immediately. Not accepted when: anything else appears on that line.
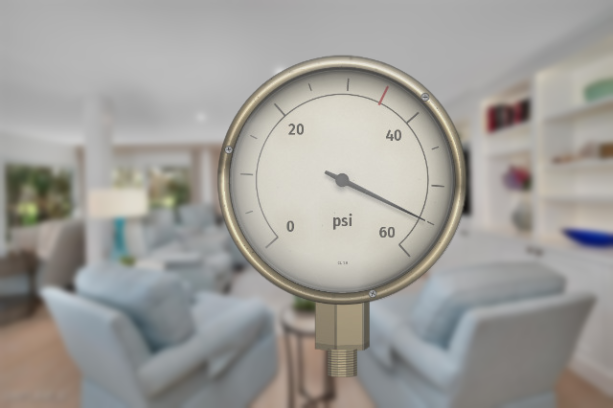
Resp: 55 psi
